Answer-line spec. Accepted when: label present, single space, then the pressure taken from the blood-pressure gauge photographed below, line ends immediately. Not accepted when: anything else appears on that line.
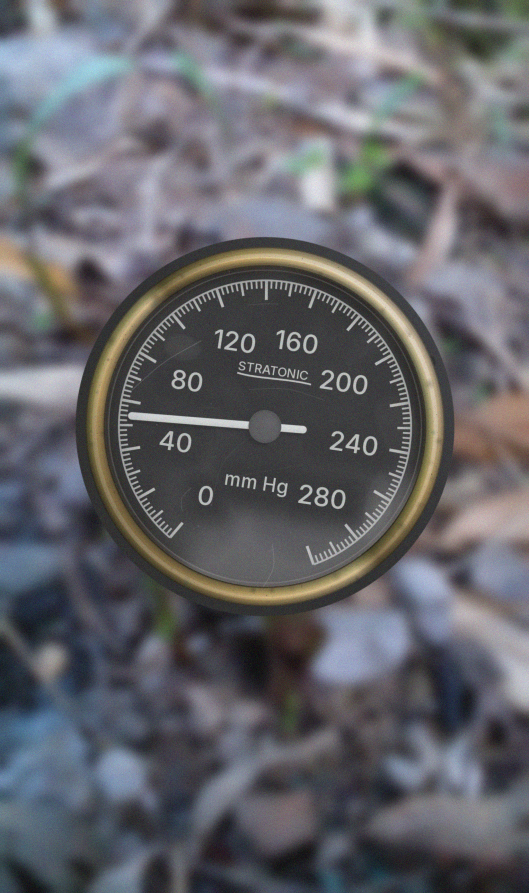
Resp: 54 mmHg
